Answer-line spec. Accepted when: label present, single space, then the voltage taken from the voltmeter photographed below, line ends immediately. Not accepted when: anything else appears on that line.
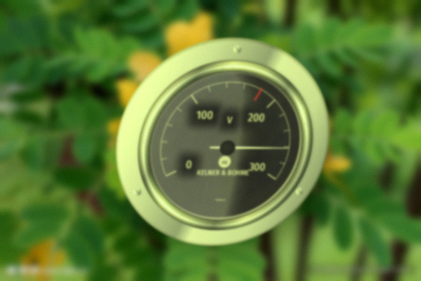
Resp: 260 V
